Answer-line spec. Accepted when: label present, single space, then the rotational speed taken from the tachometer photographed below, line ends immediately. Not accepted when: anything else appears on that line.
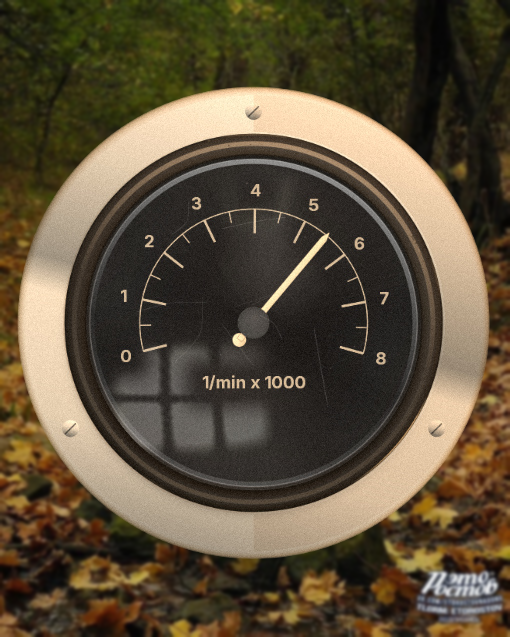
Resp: 5500 rpm
